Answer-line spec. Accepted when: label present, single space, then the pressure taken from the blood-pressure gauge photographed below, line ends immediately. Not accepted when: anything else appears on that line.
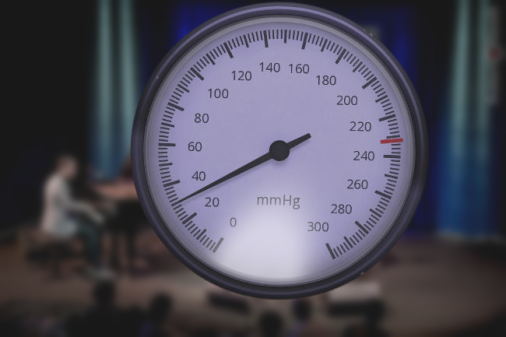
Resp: 30 mmHg
